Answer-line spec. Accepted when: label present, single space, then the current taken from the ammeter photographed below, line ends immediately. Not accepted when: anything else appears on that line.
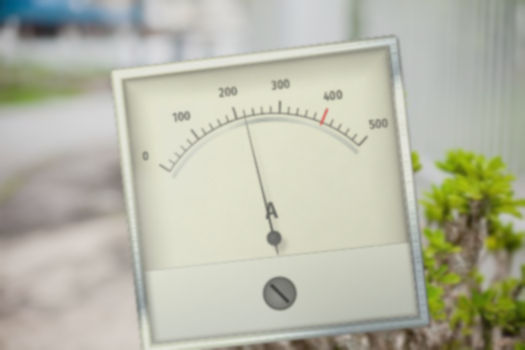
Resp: 220 A
